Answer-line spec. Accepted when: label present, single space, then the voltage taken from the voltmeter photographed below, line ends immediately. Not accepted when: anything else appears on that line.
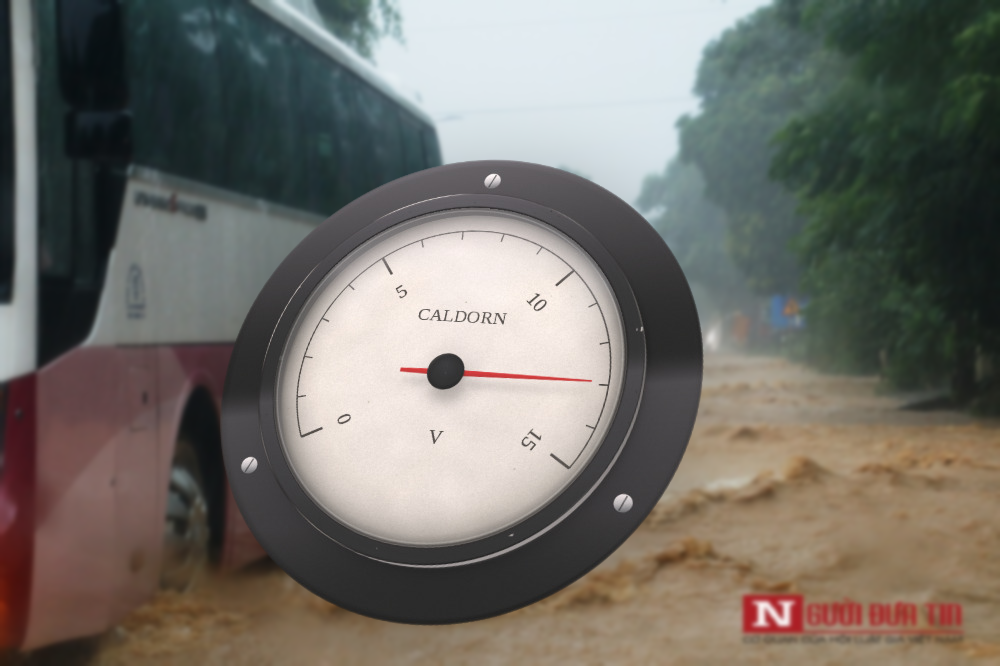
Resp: 13 V
